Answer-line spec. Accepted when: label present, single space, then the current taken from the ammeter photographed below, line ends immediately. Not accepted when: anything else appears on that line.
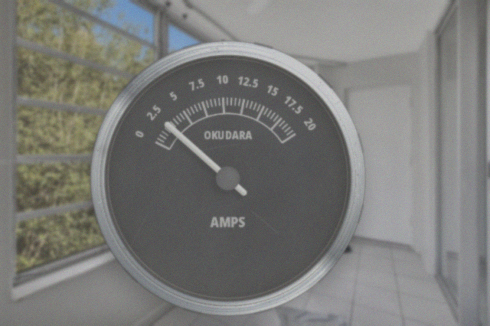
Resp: 2.5 A
